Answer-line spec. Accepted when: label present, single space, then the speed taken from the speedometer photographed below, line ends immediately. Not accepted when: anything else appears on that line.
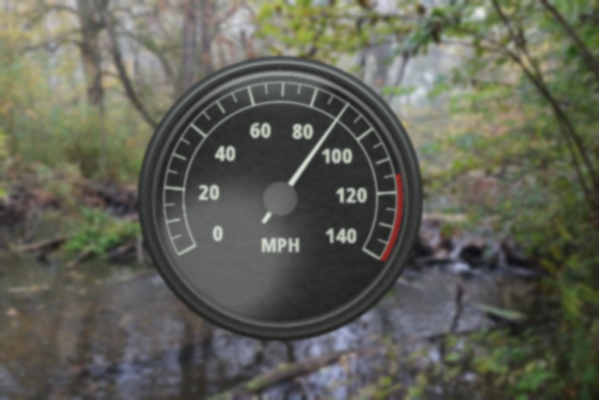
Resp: 90 mph
